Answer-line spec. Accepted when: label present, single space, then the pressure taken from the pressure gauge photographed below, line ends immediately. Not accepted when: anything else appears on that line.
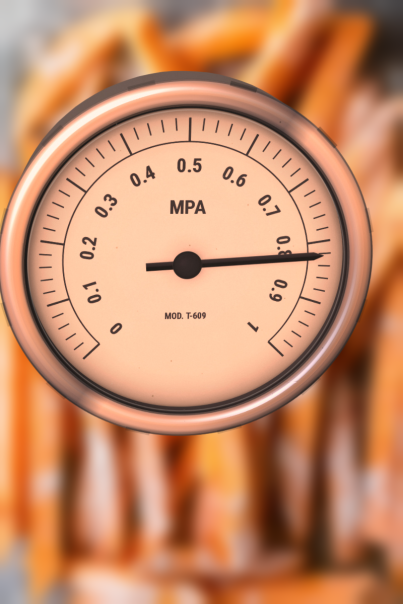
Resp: 0.82 MPa
